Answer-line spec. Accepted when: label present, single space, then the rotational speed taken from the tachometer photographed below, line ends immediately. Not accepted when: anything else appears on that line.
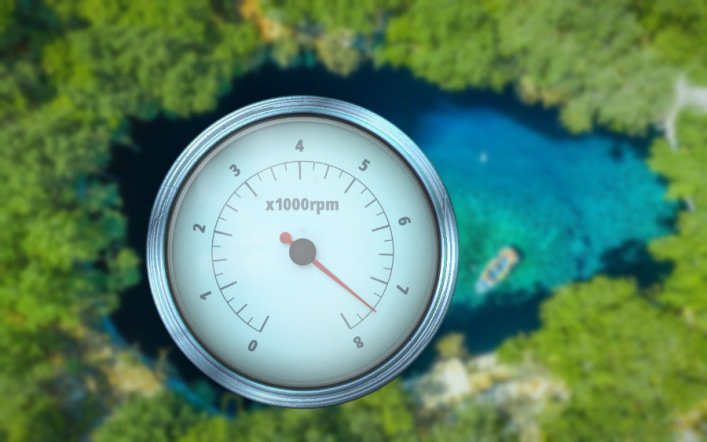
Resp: 7500 rpm
